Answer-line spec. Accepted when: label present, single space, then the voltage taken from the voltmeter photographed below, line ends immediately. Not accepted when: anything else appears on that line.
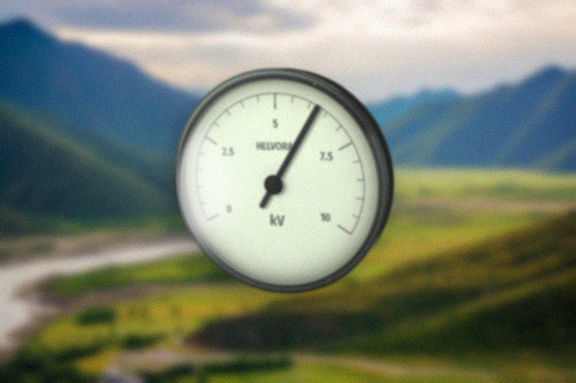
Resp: 6.25 kV
